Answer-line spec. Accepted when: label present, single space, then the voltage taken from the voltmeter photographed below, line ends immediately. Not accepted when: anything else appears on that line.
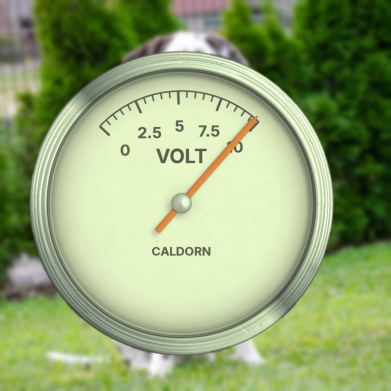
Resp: 9.75 V
